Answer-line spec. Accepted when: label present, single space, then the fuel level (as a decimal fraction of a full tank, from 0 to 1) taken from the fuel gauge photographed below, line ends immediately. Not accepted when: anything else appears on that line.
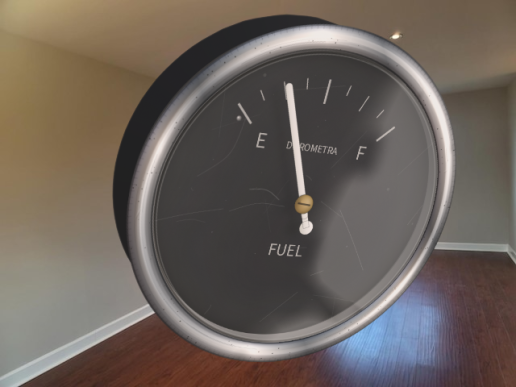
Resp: 0.25
